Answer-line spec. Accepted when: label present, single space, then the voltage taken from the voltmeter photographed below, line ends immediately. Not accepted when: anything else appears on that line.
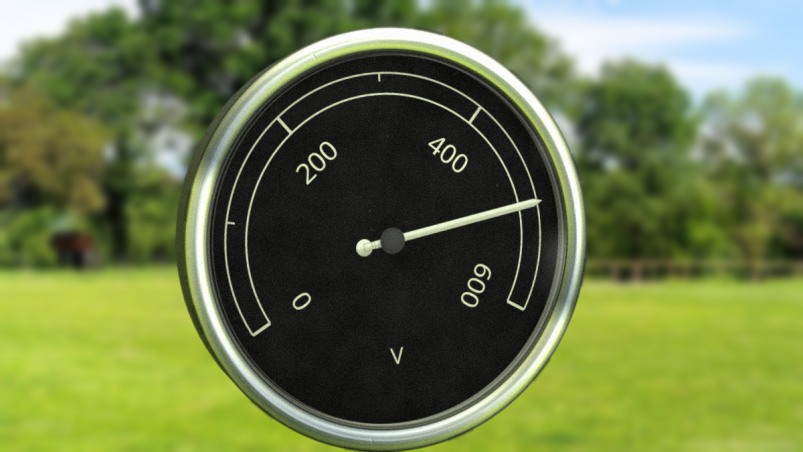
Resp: 500 V
